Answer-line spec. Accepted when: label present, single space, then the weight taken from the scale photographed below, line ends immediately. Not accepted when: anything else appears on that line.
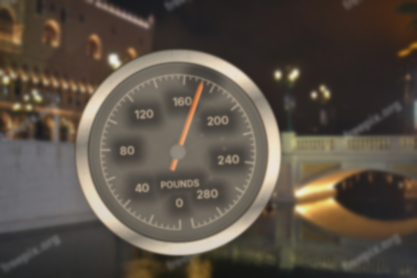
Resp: 172 lb
